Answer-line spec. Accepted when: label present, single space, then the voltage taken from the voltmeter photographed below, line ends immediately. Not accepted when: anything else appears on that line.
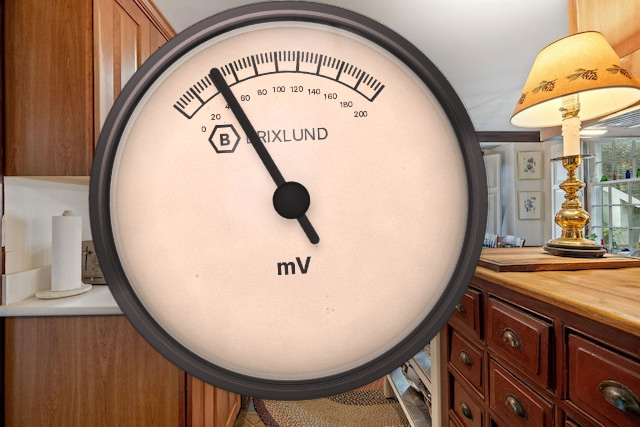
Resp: 44 mV
